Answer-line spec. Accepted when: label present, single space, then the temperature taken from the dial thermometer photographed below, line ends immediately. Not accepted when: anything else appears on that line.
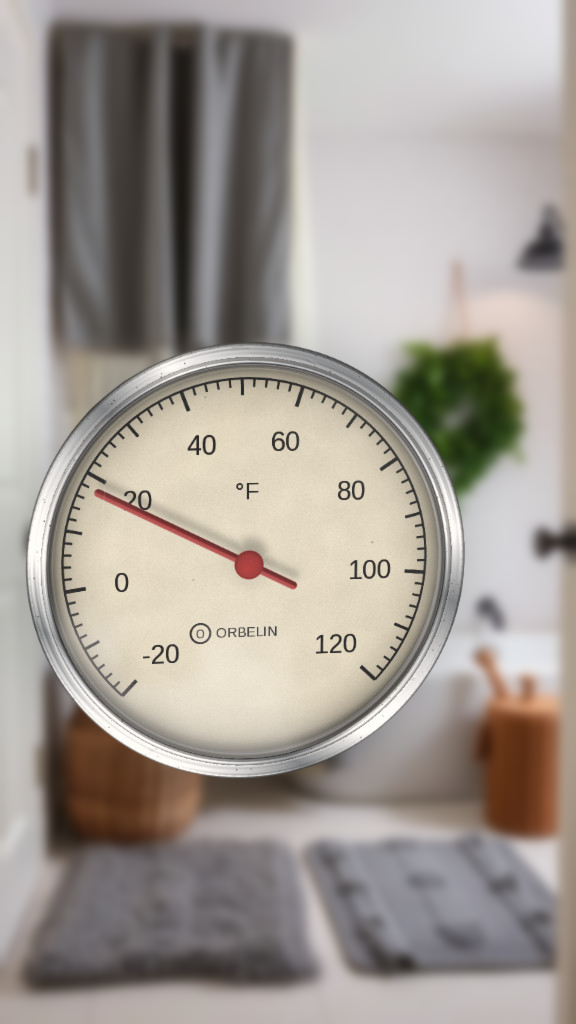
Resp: 18 °F
